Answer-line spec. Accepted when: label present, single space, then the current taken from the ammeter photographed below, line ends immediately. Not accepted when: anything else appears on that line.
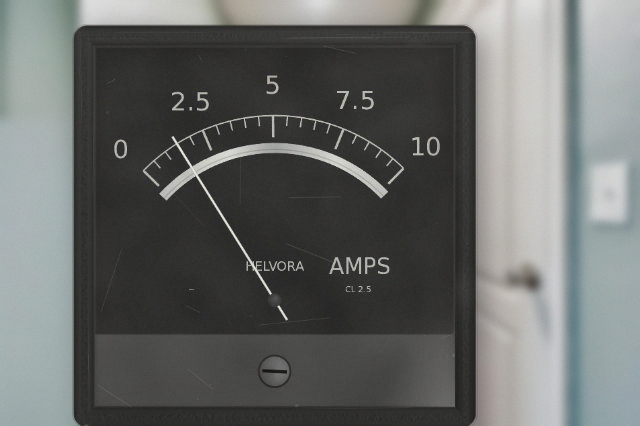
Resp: 1.5 A
